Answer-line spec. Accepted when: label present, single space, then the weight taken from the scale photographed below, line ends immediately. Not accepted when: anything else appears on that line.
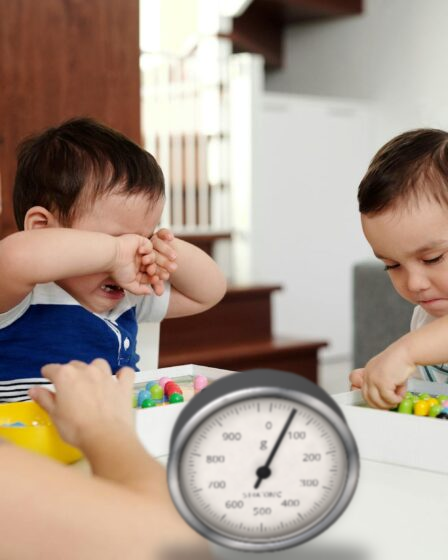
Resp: 50 g
